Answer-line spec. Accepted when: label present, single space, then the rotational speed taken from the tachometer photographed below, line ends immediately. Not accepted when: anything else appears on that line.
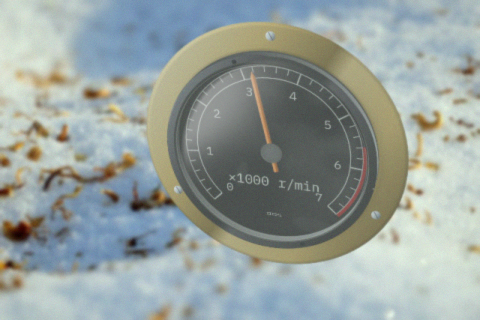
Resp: 3200 rpm
